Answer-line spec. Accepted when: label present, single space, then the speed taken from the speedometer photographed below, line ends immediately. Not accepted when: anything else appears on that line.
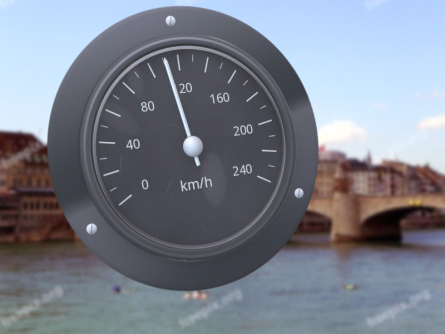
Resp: 110 km/h
